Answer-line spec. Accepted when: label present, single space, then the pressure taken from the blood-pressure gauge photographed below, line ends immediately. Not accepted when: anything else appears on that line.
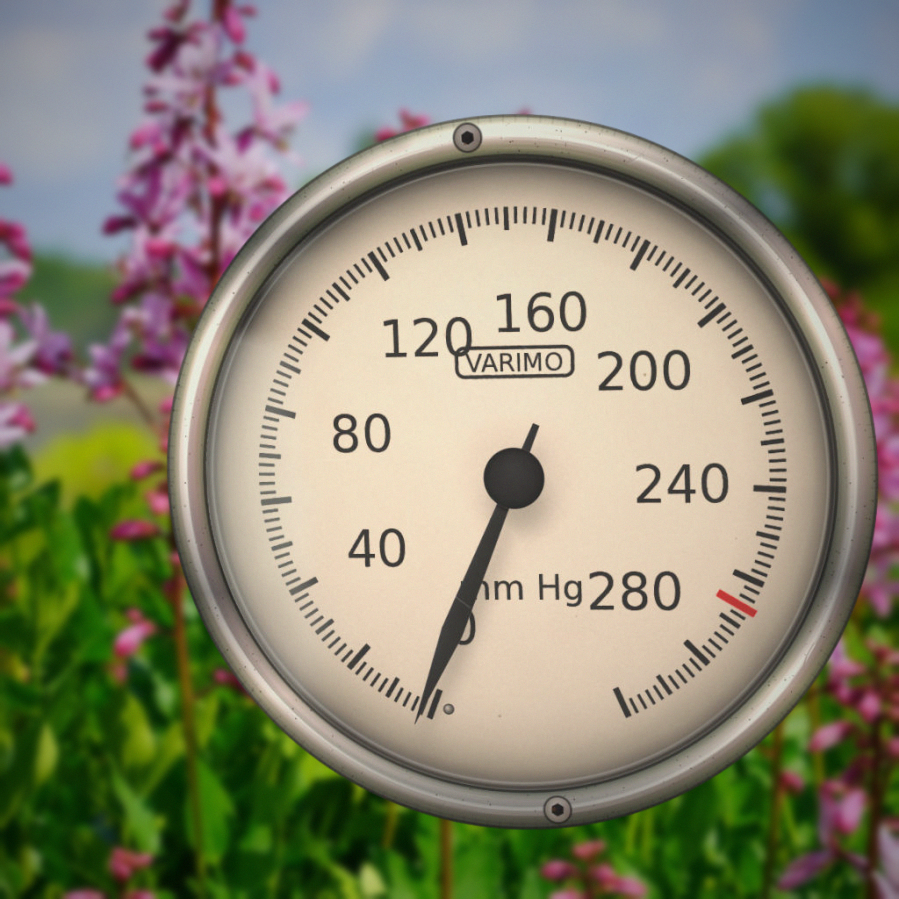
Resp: 2 mmHg
